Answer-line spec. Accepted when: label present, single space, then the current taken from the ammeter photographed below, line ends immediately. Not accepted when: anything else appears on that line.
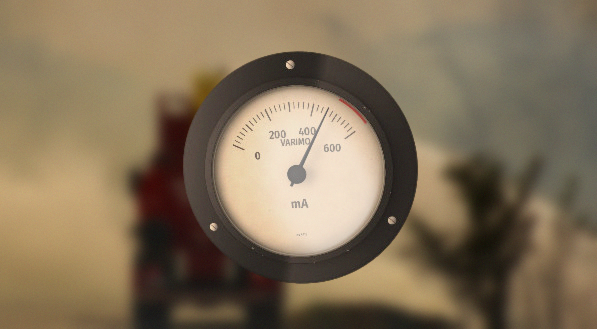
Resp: 460 mA
